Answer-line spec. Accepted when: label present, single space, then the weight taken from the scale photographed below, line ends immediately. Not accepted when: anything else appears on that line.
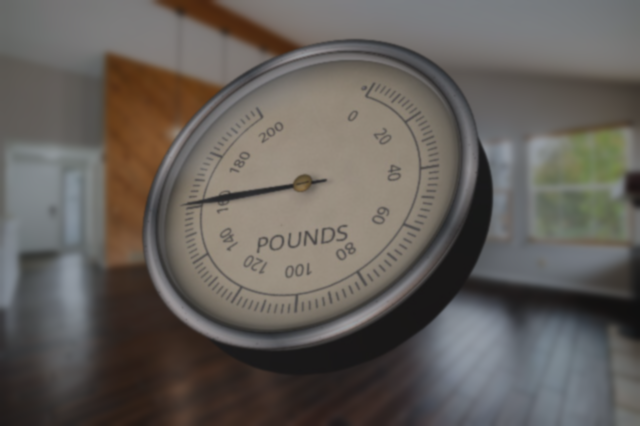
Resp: 160 lb
